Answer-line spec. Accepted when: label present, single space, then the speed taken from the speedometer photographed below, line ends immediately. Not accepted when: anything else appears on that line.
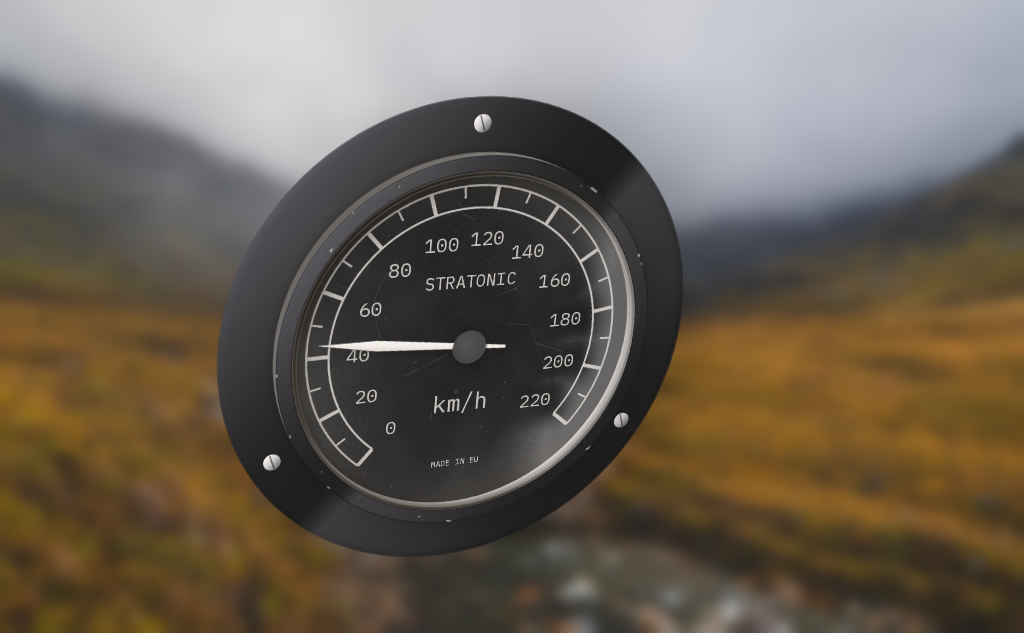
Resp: 45 km/h
